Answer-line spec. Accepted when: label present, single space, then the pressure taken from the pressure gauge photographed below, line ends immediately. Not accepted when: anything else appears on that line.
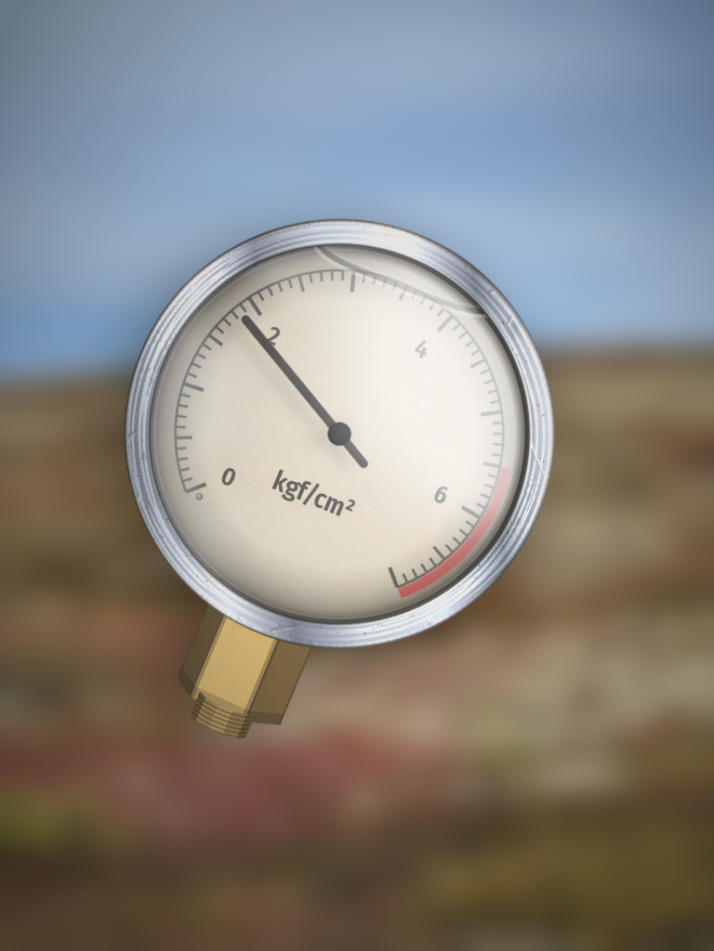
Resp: 1.85 kg/cm²
